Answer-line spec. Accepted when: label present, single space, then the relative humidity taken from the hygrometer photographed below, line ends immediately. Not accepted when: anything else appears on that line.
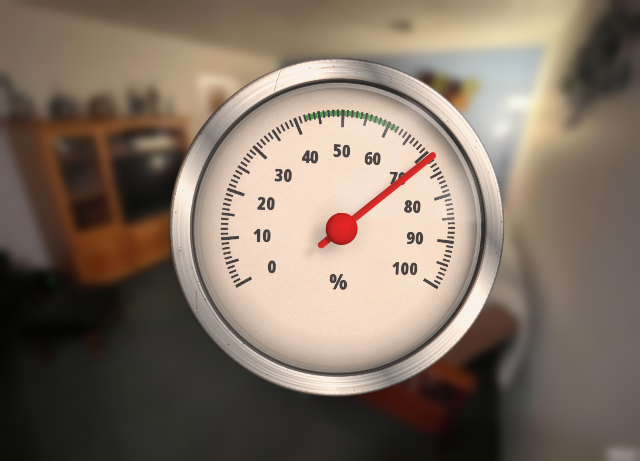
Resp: 71 %
